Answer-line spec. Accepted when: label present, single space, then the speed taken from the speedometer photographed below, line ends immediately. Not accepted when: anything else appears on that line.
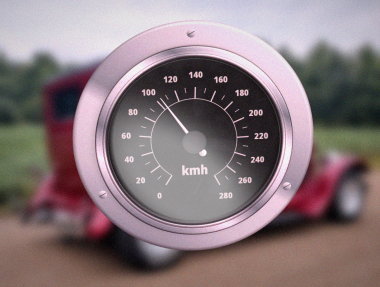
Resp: 105 km/h
